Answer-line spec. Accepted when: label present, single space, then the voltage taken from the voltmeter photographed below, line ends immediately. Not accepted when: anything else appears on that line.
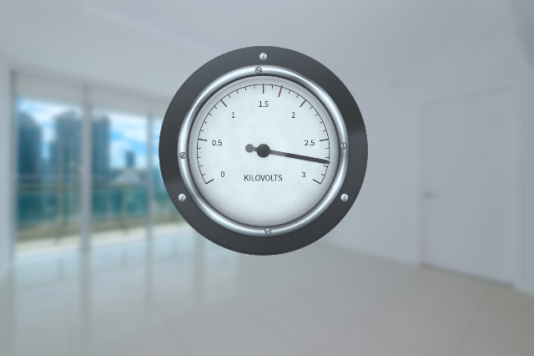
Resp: 2.75 kV
